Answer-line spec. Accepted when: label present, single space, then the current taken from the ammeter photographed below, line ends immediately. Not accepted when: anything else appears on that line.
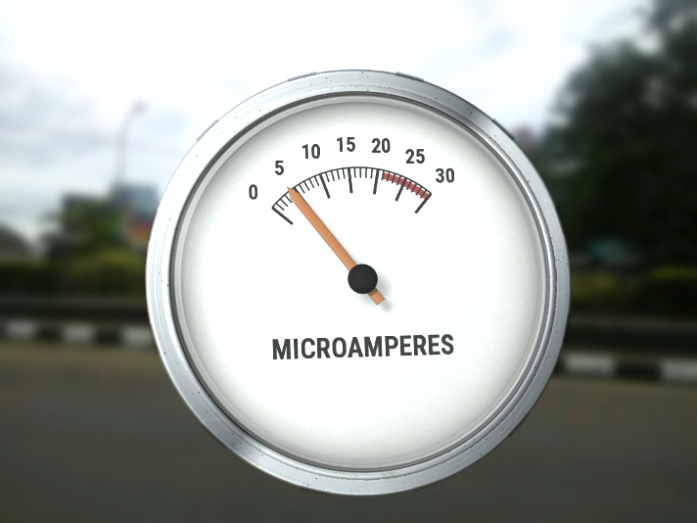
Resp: 4 µA
